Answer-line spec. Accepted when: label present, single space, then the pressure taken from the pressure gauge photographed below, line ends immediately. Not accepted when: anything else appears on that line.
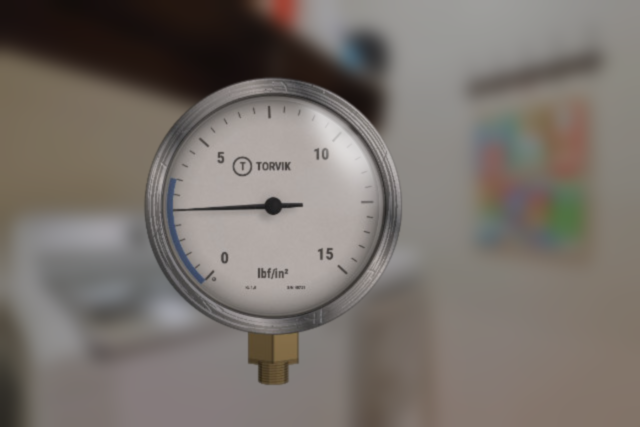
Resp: 2.5 psi
